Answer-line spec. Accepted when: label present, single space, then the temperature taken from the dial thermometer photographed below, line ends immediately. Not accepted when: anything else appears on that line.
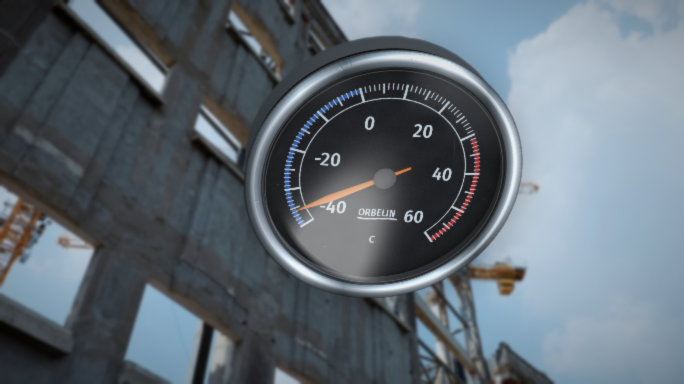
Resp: -35 °C
